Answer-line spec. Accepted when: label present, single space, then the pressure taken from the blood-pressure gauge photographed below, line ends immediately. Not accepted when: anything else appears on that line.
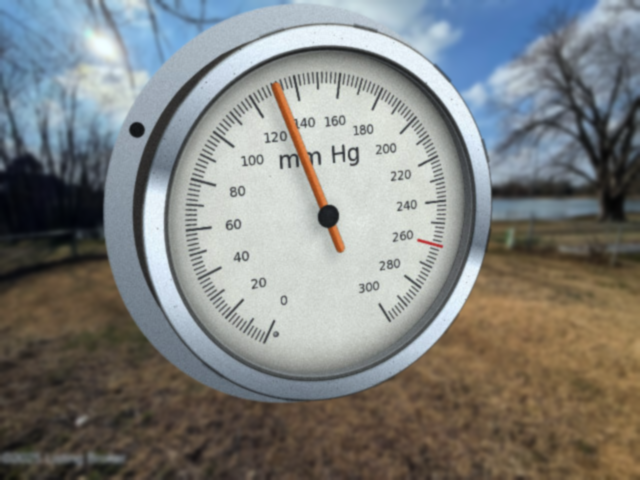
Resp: 130 mmHg
